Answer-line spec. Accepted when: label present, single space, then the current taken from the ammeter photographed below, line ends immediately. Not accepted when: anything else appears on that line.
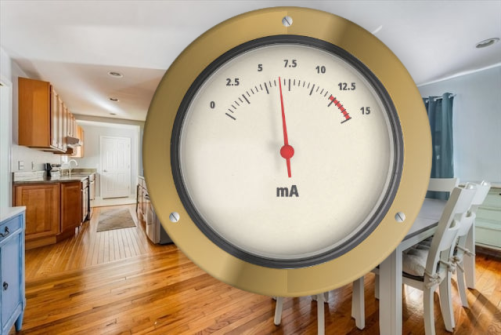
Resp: 6.5 mA
